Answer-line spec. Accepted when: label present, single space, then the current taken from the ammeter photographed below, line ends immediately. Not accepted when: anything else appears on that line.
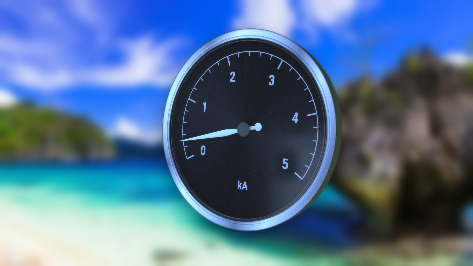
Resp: 0.3 kA
